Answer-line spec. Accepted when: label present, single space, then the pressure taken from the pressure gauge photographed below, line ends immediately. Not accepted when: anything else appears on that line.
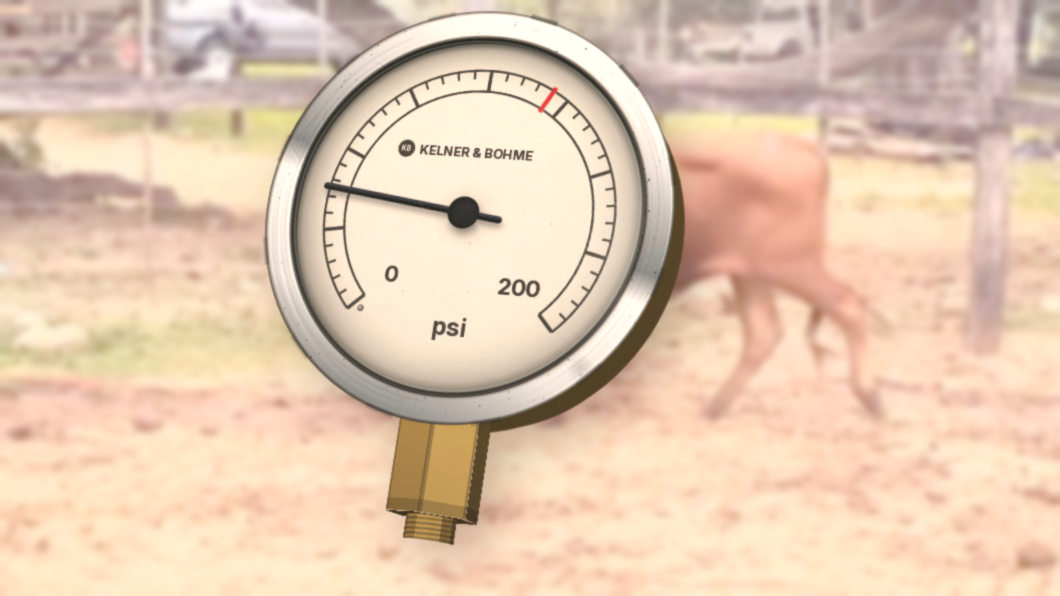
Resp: 37.5 psi
